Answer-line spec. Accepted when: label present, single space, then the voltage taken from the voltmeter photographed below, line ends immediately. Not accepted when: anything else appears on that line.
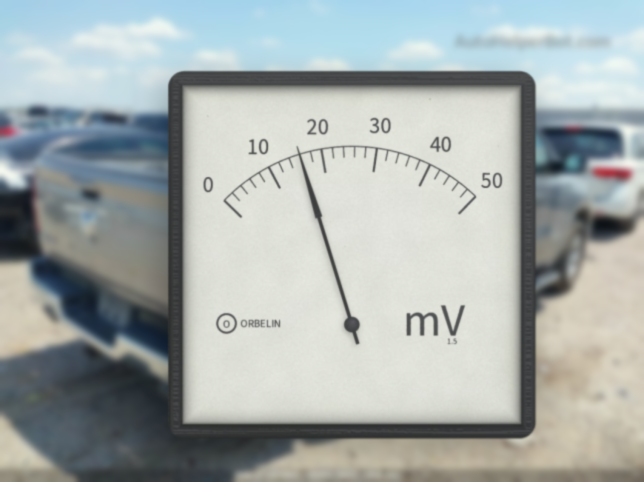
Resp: 16 mV
